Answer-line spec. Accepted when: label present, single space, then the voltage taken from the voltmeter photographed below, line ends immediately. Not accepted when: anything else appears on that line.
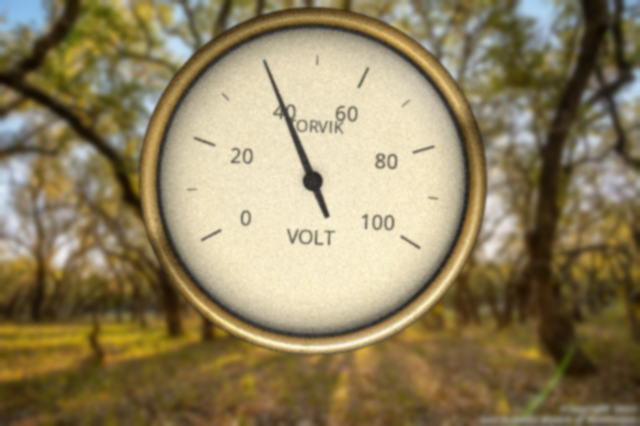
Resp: 40 V
